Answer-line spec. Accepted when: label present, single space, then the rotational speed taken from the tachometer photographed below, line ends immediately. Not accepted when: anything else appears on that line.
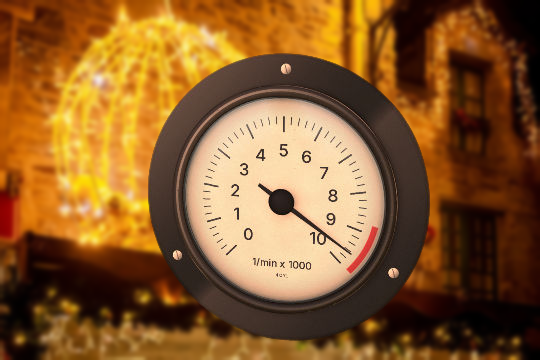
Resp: 9600 rpm
